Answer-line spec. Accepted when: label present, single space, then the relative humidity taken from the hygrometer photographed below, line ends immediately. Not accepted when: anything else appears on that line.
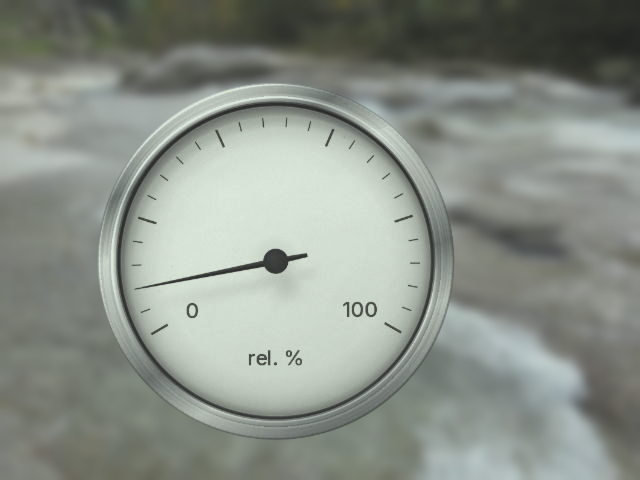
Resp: 8 %
